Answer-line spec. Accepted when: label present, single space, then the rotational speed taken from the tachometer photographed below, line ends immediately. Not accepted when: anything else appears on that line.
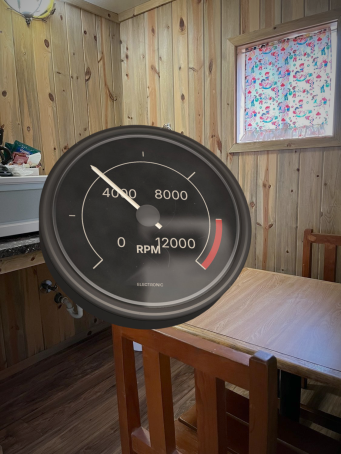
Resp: 4000 rpm
